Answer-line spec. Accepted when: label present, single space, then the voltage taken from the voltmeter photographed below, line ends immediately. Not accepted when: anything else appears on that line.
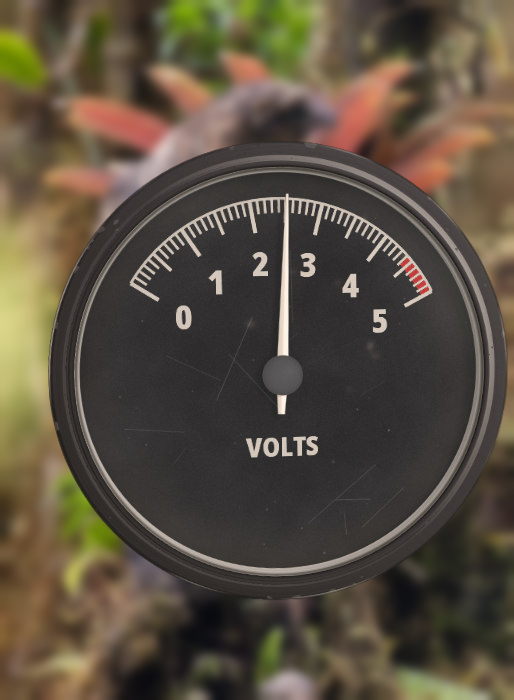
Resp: 2.5 V
